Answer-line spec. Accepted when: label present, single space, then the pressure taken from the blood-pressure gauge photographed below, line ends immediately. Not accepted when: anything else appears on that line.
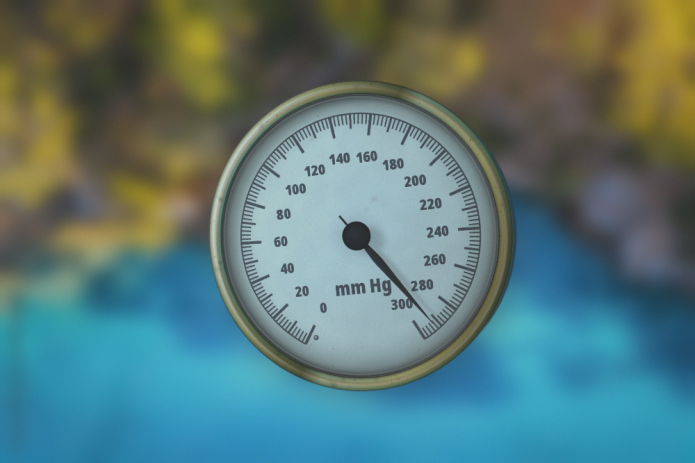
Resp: 292 mmHg
